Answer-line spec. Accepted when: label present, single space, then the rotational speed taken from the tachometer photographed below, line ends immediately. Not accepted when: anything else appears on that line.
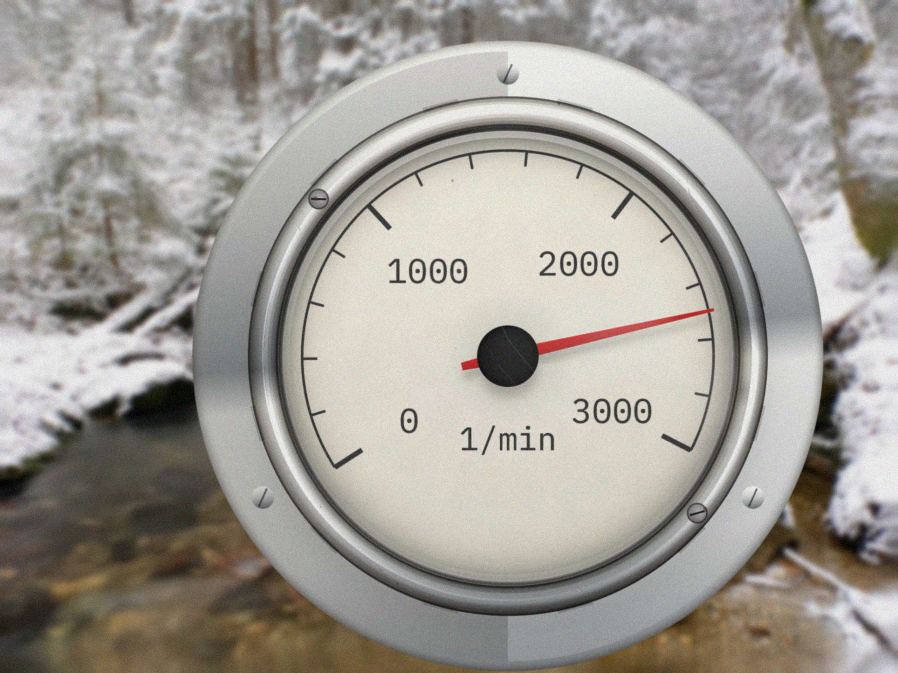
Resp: 2500 rpm
